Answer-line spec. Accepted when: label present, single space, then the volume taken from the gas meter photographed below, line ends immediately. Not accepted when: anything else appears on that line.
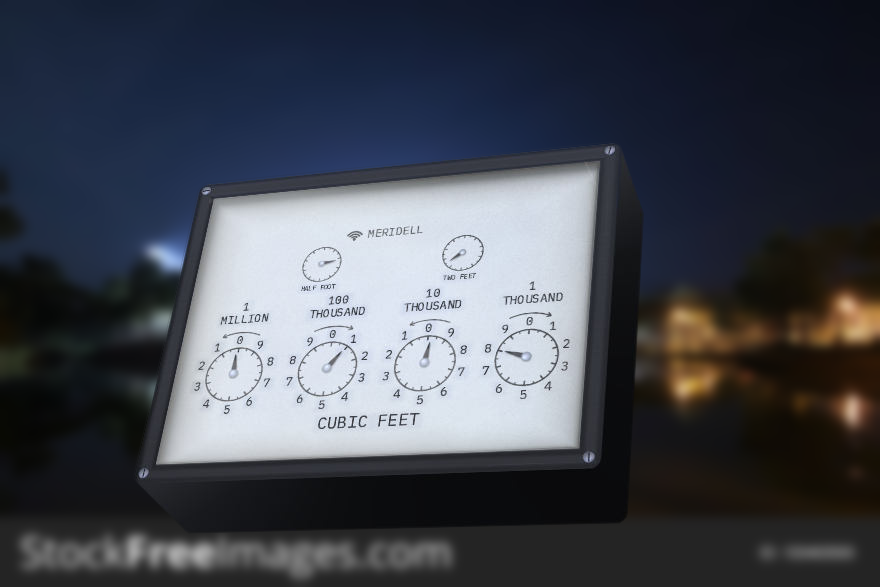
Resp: 9800 ft³
